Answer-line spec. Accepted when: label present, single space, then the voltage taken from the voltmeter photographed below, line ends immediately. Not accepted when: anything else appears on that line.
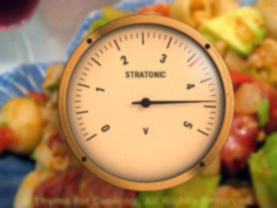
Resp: 4.4 V
